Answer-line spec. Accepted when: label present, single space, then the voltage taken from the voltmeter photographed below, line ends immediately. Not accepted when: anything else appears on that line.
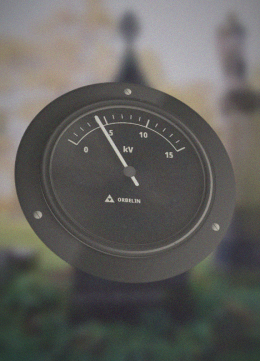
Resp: 4 kV
